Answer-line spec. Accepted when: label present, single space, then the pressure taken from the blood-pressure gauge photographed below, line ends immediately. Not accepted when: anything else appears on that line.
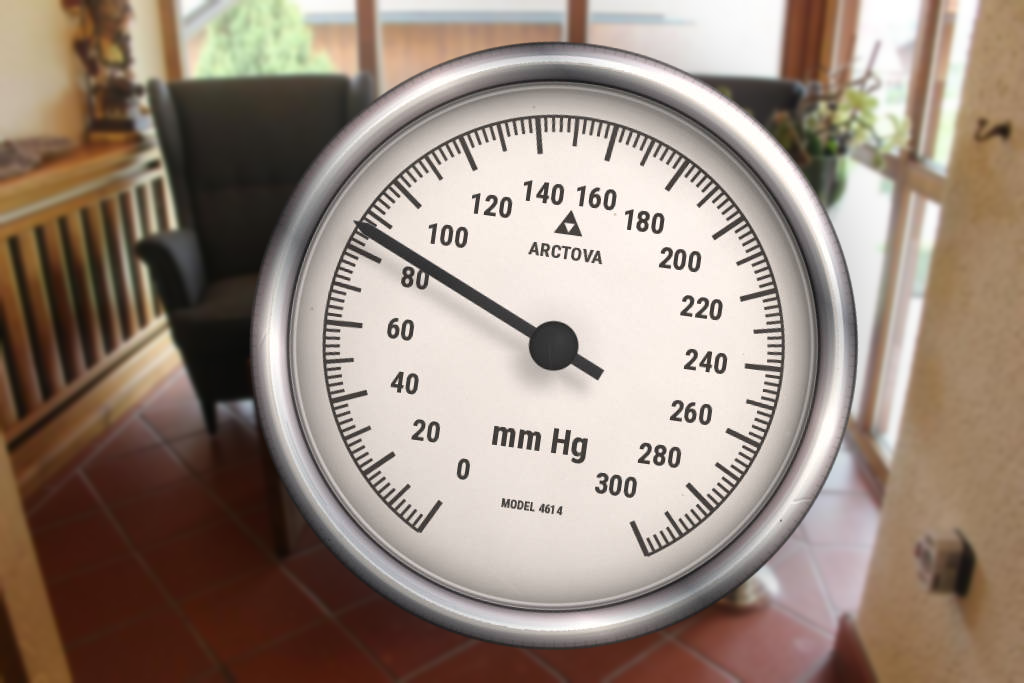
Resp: 86 mmHg
